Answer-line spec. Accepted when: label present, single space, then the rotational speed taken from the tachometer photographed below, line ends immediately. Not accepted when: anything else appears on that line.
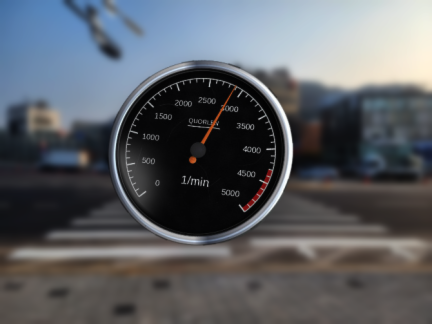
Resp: 2900 rpm
